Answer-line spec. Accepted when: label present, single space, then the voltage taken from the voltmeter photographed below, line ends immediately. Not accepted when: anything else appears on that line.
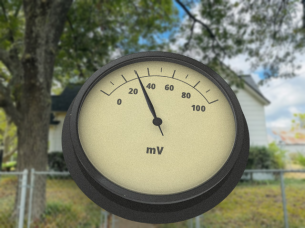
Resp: 30 mV
